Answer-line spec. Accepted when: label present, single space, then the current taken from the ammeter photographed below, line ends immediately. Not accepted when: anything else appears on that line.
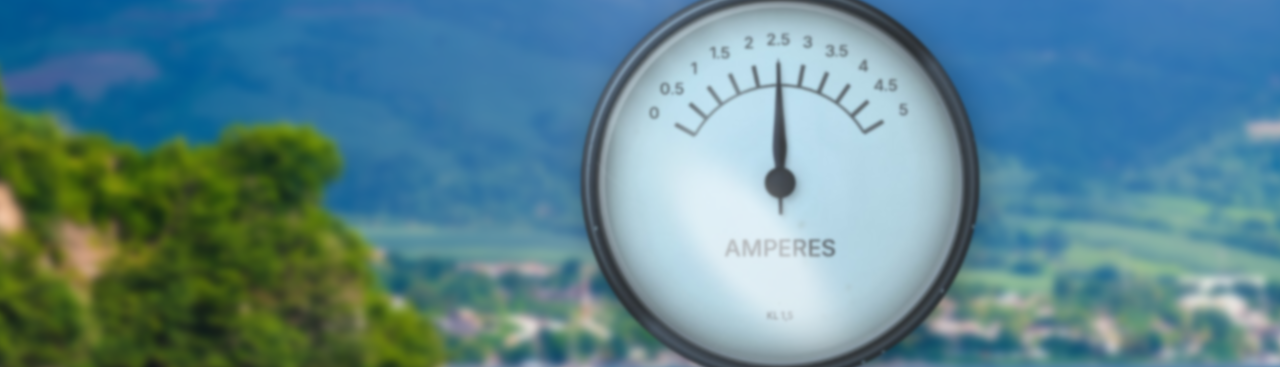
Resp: 2.5 A
